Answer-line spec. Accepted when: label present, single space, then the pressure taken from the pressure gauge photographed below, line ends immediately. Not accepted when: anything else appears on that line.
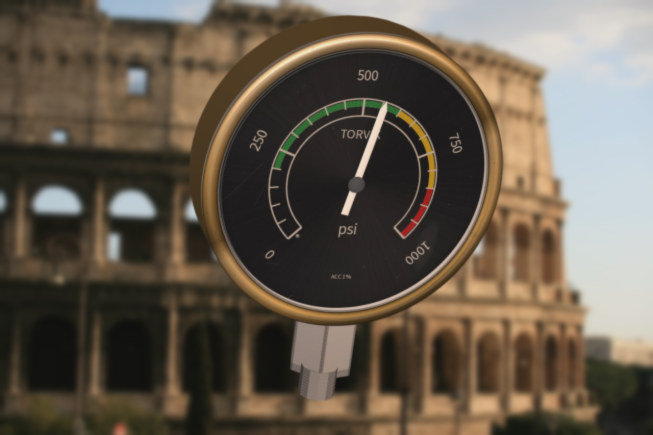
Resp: 550 psi
